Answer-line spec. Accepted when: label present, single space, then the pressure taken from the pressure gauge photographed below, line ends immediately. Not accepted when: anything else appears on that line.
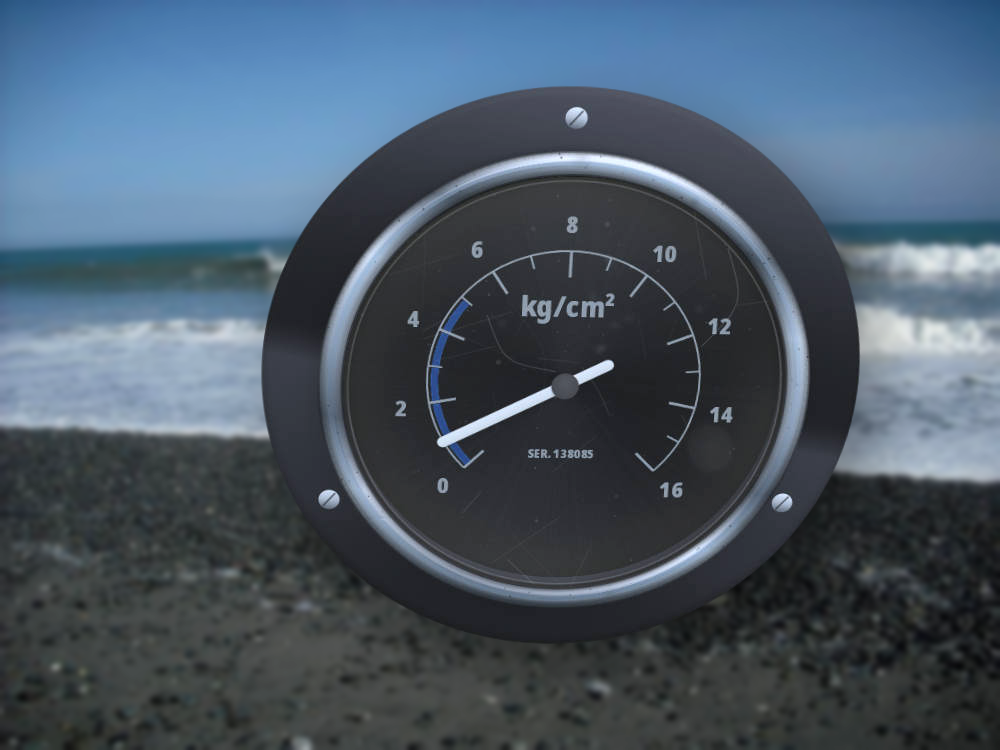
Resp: 1 kg/cm²
